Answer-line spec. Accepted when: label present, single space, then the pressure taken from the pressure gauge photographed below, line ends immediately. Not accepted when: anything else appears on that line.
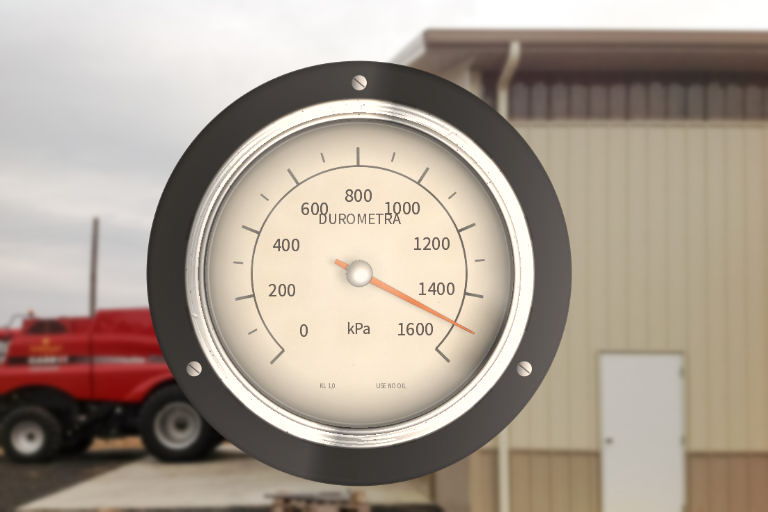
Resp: 1500 kPa
